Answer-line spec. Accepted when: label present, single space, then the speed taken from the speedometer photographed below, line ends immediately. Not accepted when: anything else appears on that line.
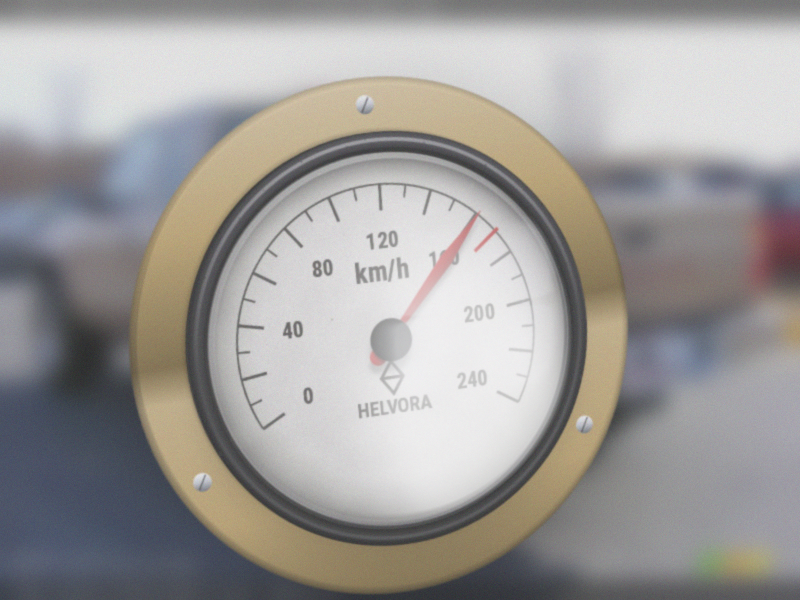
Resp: 160 km/h
